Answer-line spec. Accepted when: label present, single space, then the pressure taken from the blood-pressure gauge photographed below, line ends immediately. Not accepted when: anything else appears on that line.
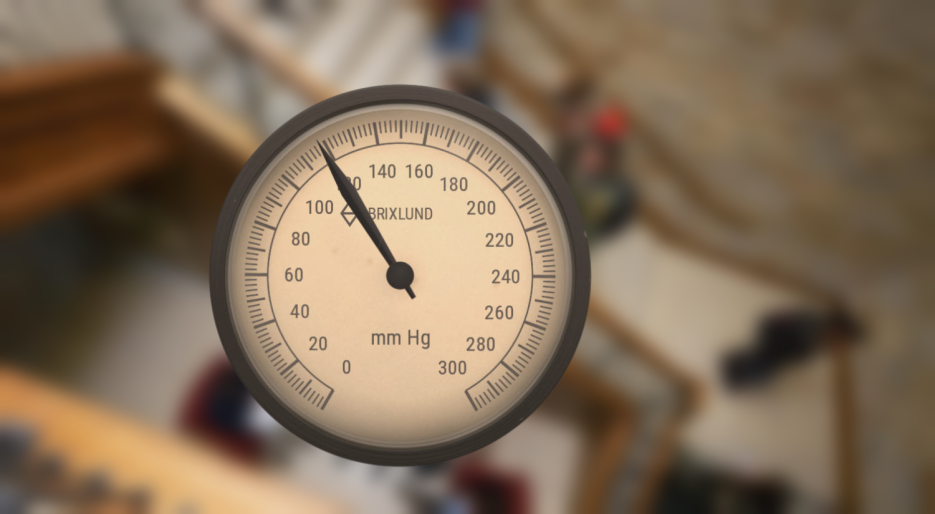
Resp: 118 mmHg
